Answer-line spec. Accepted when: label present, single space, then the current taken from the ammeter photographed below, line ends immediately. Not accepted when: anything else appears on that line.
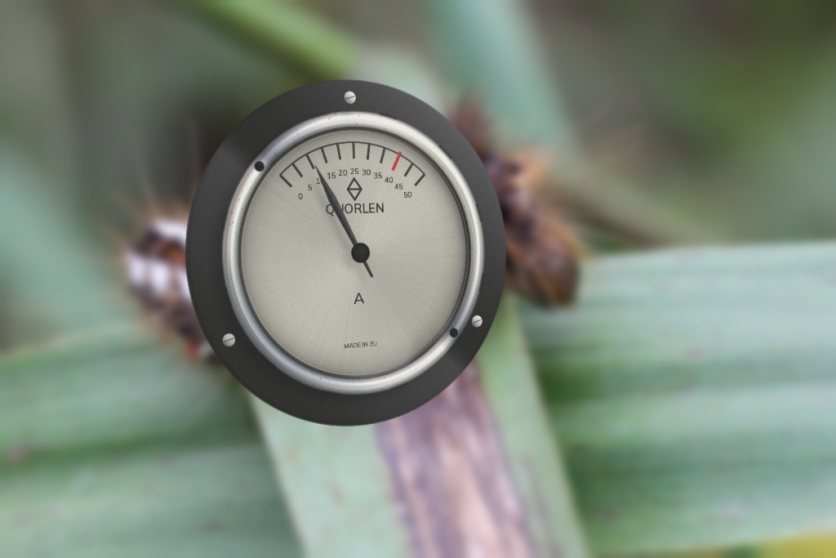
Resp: 10 A
